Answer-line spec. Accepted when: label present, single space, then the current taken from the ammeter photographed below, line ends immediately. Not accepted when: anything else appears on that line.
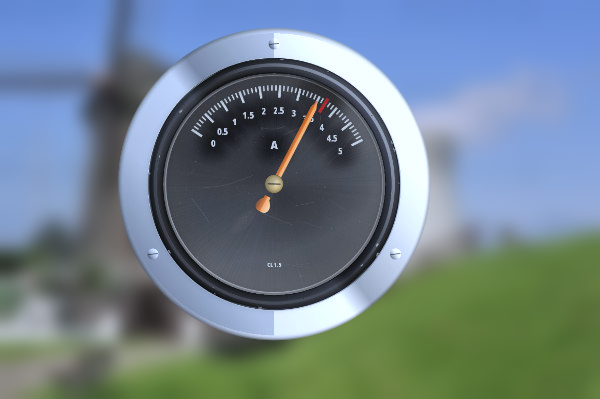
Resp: 3.5 A
